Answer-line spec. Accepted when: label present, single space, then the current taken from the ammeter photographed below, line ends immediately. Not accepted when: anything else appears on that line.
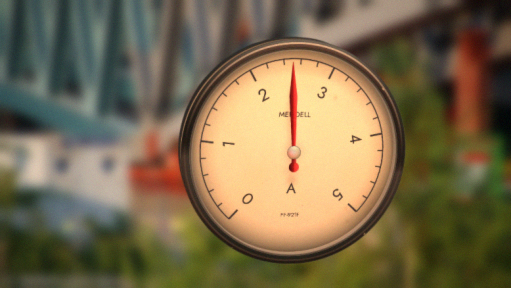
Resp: 2.5 A
